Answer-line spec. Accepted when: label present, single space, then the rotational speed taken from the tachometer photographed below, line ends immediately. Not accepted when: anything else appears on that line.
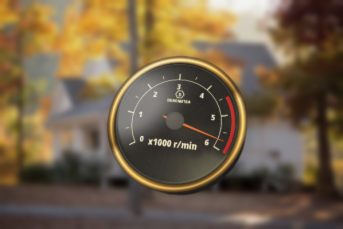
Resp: 5750 rpm
